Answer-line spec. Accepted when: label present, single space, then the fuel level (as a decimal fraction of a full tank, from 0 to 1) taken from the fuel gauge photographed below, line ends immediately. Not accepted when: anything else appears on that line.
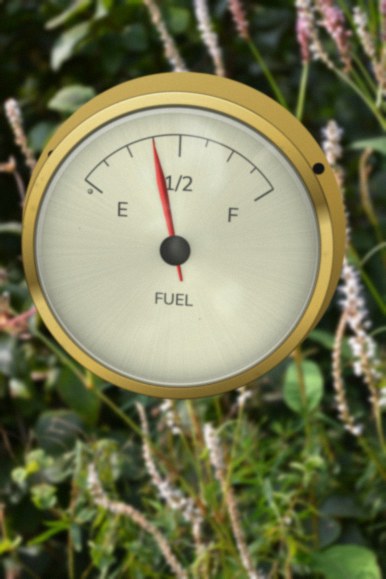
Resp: 0.375
